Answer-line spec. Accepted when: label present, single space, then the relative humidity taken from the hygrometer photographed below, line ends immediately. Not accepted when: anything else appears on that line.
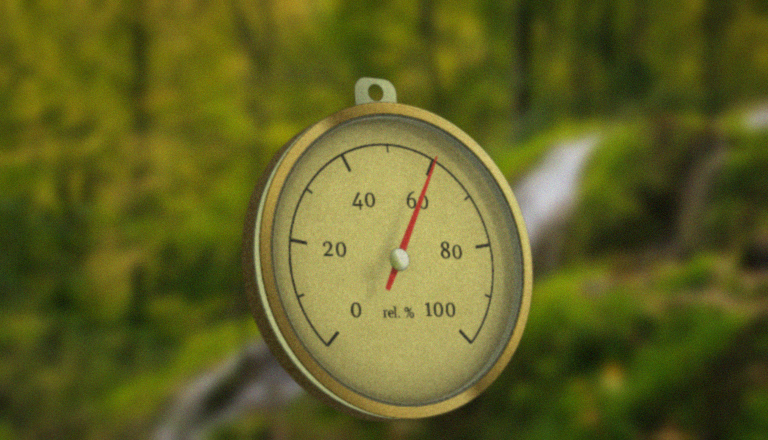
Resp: 60 %
